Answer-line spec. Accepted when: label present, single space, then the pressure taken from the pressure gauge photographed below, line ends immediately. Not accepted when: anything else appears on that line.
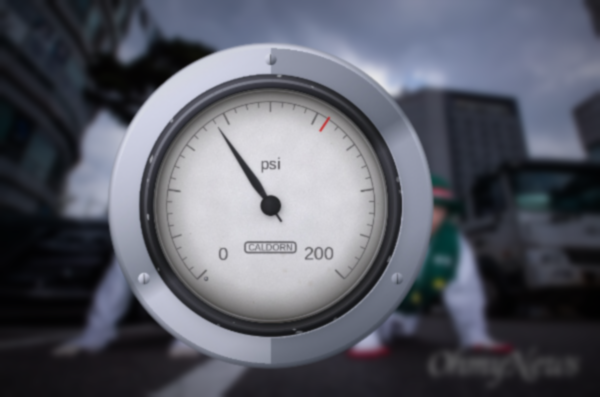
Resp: 75 psi
